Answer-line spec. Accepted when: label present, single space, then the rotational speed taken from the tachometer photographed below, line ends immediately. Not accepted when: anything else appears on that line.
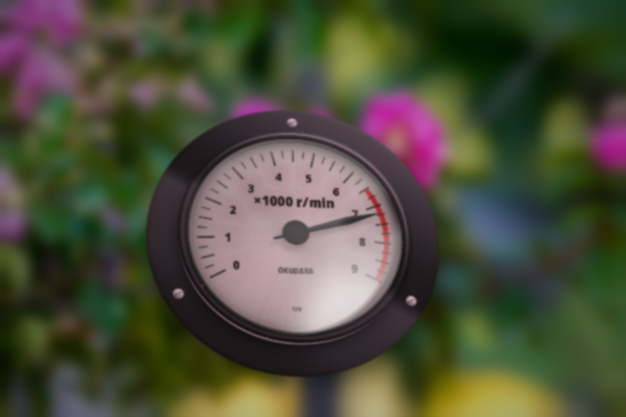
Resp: 7250 rpm
